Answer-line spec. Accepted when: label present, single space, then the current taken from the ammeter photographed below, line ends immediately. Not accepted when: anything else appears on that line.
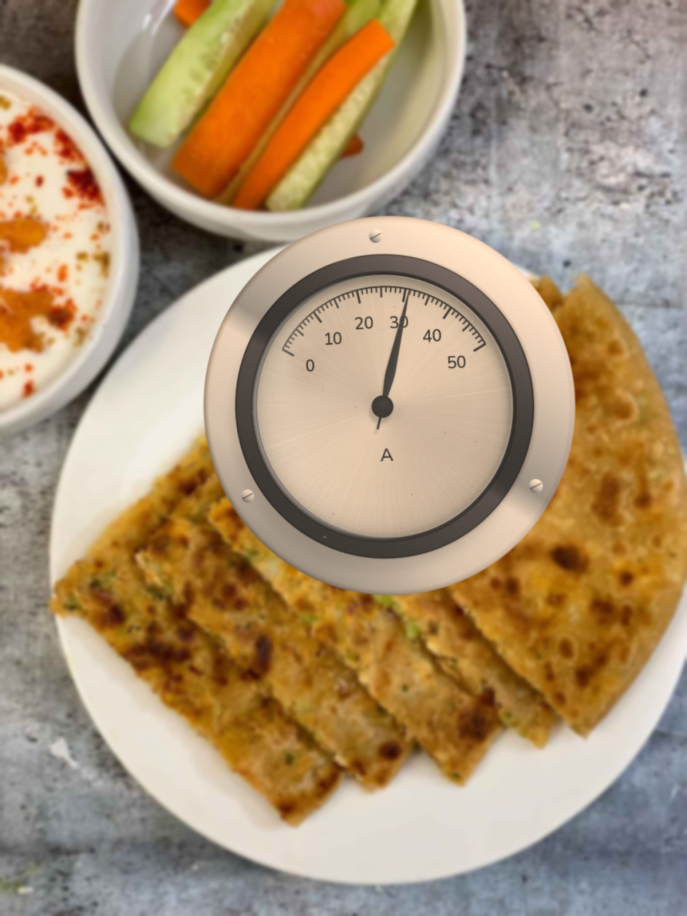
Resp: 31 A
